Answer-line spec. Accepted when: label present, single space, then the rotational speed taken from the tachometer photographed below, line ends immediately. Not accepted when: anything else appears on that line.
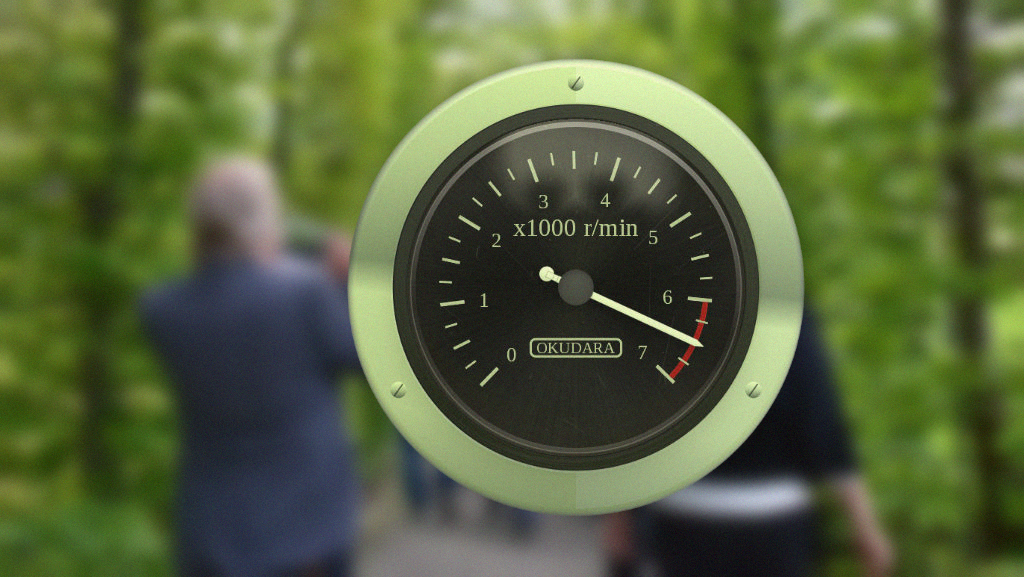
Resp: 6500 rpm
